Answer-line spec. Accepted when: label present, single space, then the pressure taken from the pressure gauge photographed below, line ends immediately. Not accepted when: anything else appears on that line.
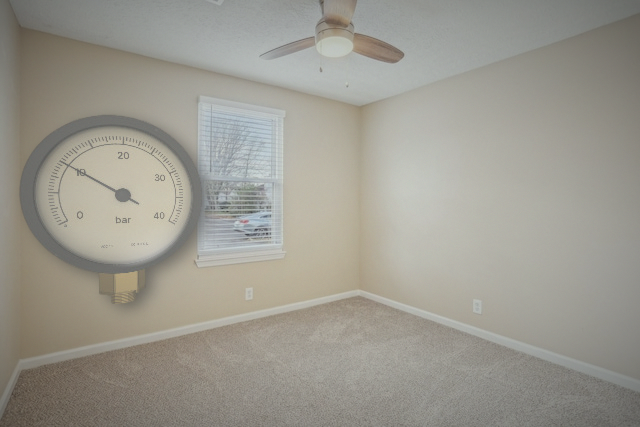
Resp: 10 bar
